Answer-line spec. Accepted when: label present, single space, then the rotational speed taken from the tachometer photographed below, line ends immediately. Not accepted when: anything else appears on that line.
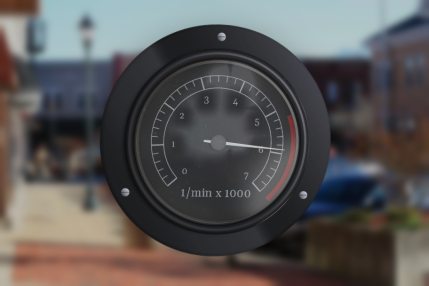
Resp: 5900 rpm
